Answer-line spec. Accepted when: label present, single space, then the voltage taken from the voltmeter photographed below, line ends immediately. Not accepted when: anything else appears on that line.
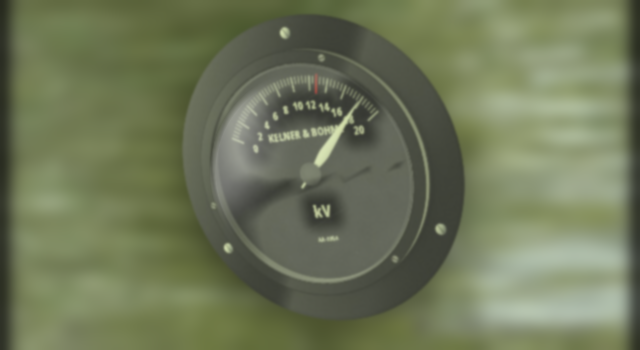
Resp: 18 kV
